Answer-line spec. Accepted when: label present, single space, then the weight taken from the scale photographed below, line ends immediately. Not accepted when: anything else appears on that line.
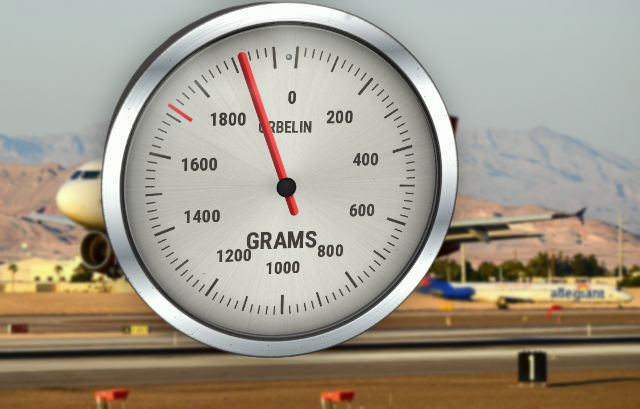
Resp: 1920 g
